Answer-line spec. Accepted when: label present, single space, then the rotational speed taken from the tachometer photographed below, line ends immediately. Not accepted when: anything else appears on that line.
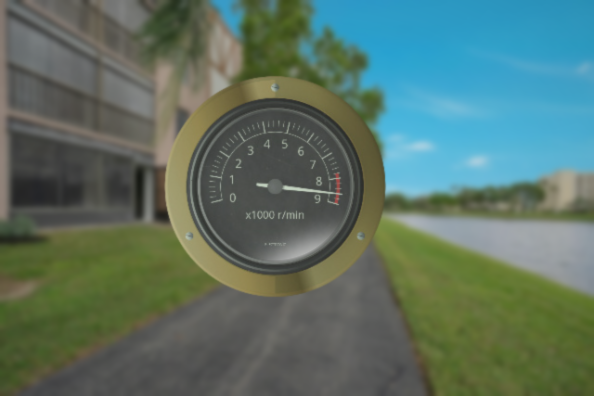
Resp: 8600 rpm
